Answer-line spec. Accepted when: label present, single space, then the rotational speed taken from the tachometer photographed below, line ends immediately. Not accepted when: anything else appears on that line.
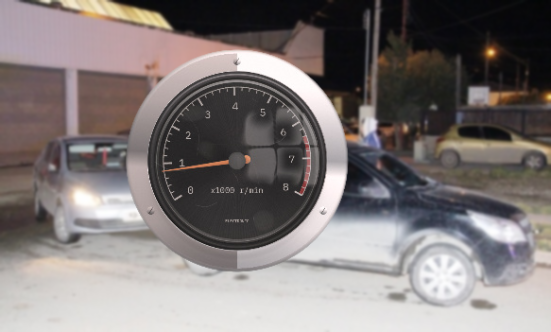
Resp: 800 rpm
